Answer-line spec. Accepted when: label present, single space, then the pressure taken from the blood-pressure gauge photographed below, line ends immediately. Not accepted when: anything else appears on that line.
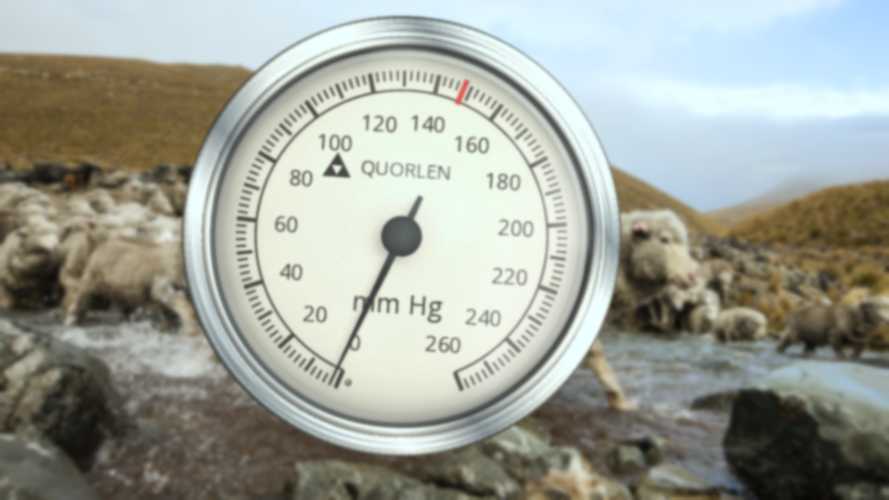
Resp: 2 mmHg
